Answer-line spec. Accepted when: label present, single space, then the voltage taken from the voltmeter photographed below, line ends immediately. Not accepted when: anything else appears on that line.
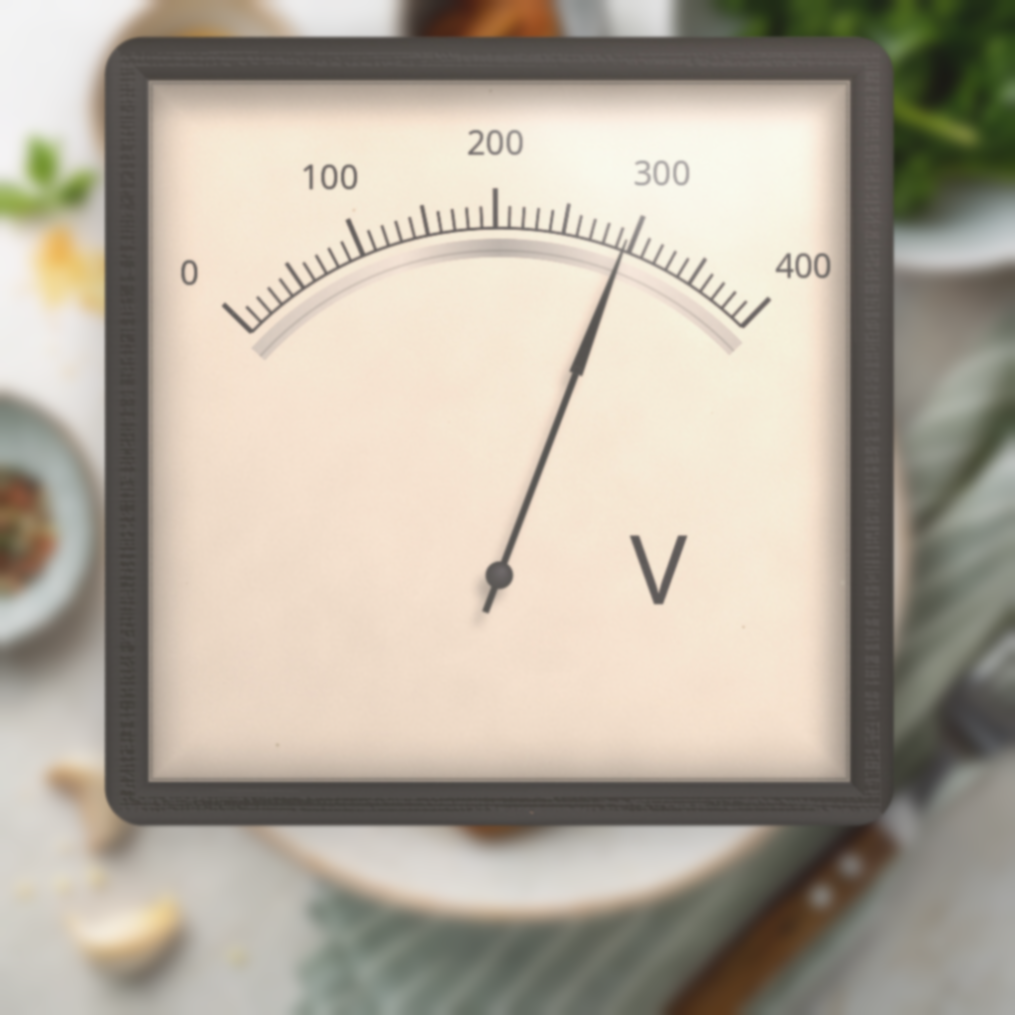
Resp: 295 V
